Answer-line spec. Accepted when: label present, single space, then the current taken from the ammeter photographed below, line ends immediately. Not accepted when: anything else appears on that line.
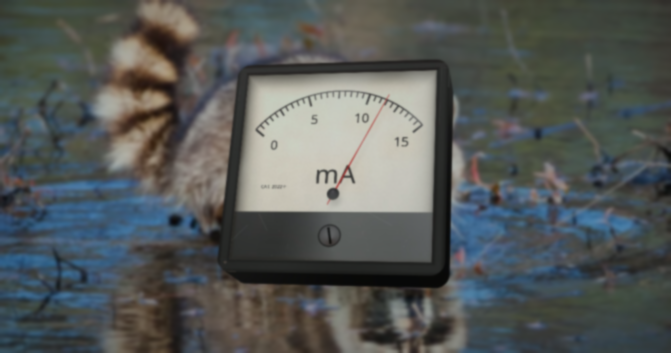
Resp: 11.5 mA
